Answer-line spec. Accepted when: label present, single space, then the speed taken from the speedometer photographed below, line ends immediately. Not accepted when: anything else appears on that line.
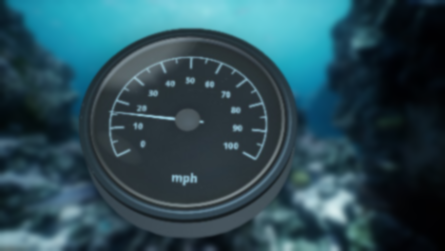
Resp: 15 mph
